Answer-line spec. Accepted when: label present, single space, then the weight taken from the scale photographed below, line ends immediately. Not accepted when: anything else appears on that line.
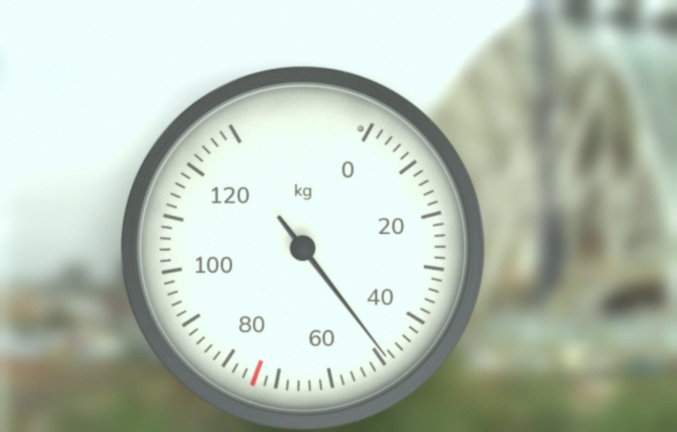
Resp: 49 kg
